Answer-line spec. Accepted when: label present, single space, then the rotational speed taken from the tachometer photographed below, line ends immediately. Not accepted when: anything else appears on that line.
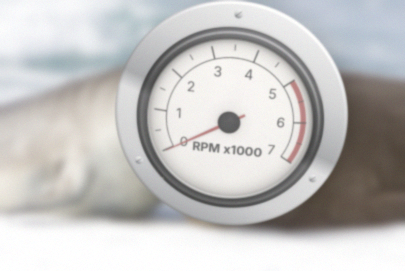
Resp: 0 rpm
